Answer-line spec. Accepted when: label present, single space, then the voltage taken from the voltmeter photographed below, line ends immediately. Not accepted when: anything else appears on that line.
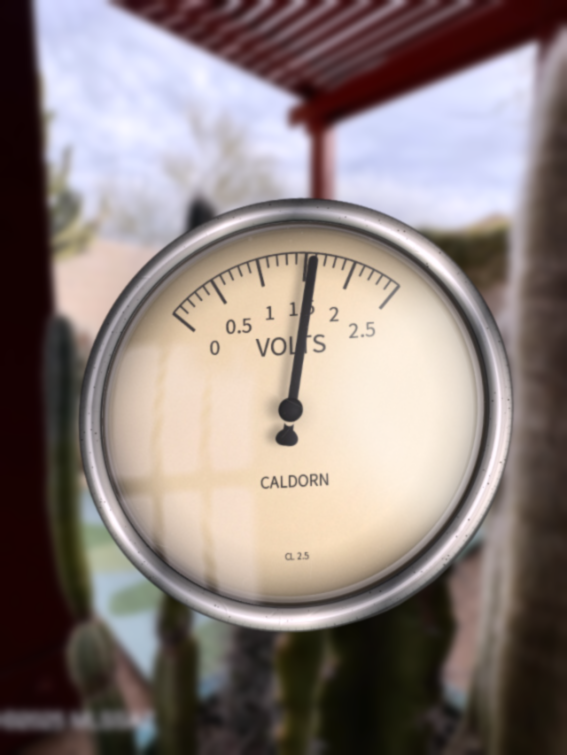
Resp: 1.6 V
